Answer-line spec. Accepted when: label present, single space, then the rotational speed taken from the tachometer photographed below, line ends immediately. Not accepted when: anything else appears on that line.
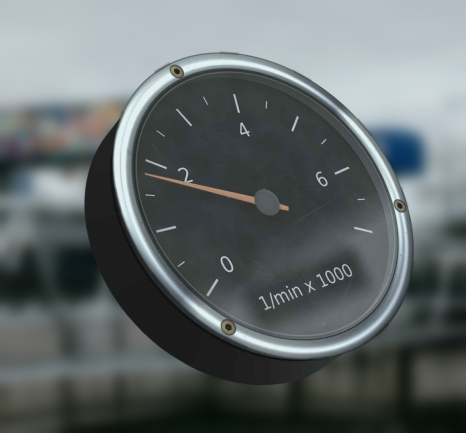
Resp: 1750 rpm
